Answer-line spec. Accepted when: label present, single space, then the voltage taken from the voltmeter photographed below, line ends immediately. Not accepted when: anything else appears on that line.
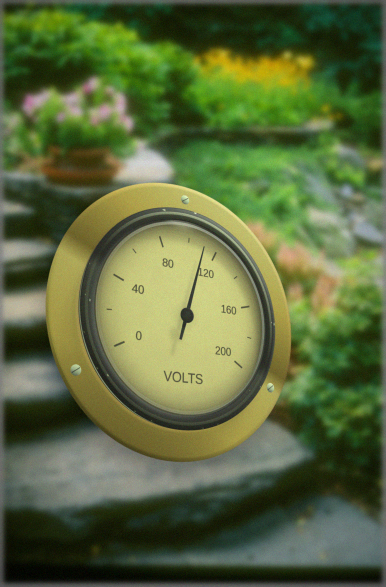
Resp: 110 V
